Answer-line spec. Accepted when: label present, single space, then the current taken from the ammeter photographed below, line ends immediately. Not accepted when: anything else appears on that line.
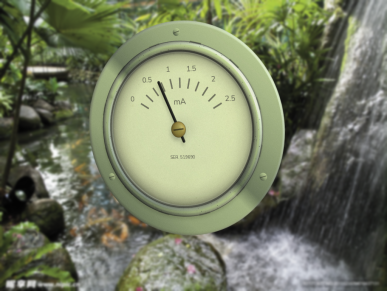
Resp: 0.75 mA
